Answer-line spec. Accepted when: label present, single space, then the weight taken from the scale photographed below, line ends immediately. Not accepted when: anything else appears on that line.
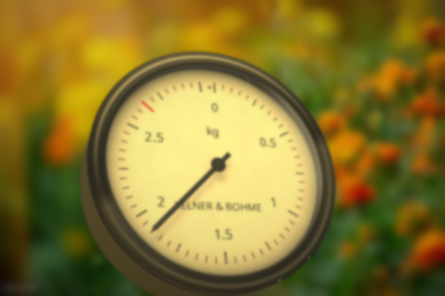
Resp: 1.9 kg
